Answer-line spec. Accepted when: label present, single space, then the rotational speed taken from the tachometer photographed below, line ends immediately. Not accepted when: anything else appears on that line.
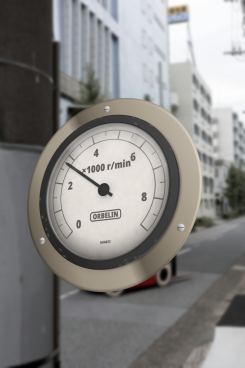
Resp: 2750 rpm
